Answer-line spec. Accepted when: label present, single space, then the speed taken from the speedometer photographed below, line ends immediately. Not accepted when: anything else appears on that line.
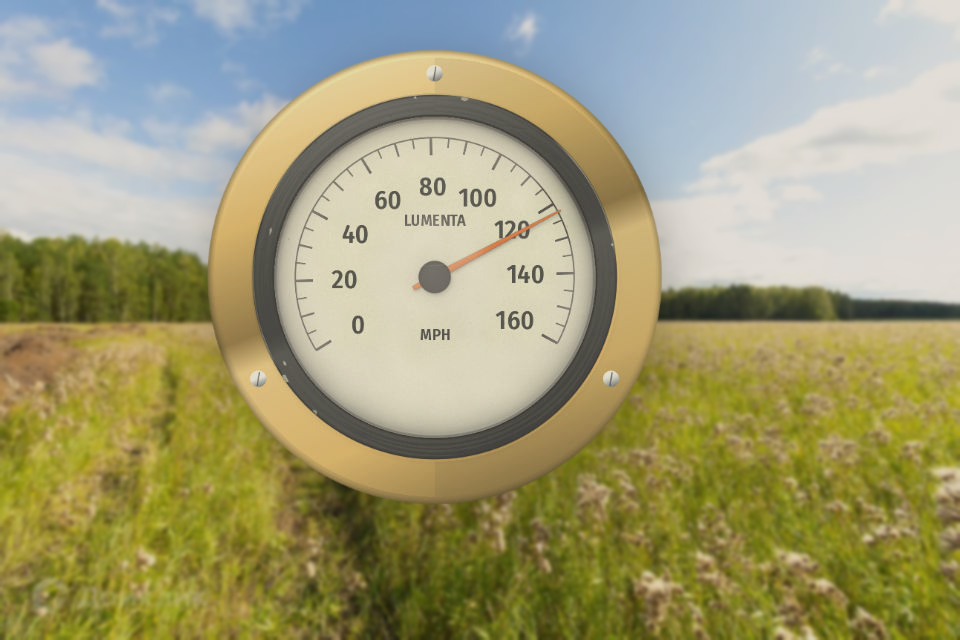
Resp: 122.5 mph
